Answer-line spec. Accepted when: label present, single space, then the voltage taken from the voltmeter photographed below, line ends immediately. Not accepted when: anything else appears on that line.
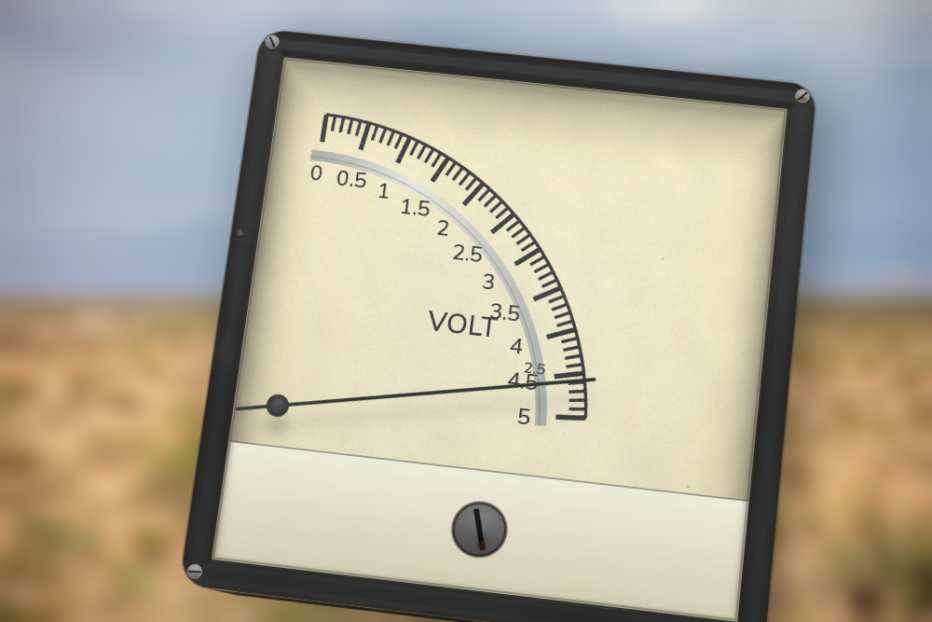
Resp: 4.6 V
